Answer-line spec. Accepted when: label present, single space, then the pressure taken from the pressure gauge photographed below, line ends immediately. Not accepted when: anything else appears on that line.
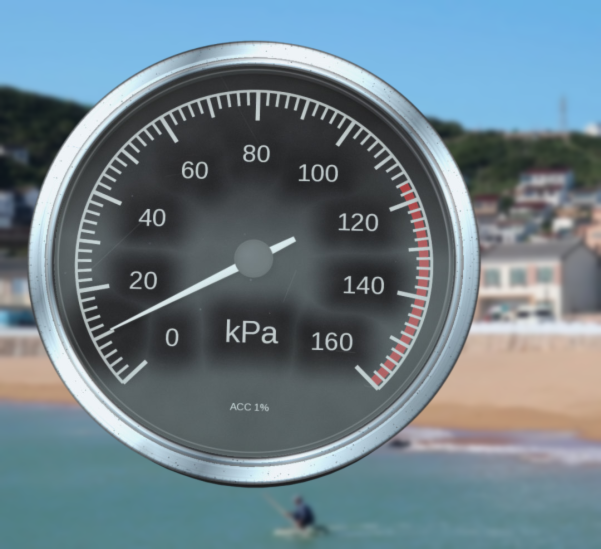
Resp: 10 kPa
